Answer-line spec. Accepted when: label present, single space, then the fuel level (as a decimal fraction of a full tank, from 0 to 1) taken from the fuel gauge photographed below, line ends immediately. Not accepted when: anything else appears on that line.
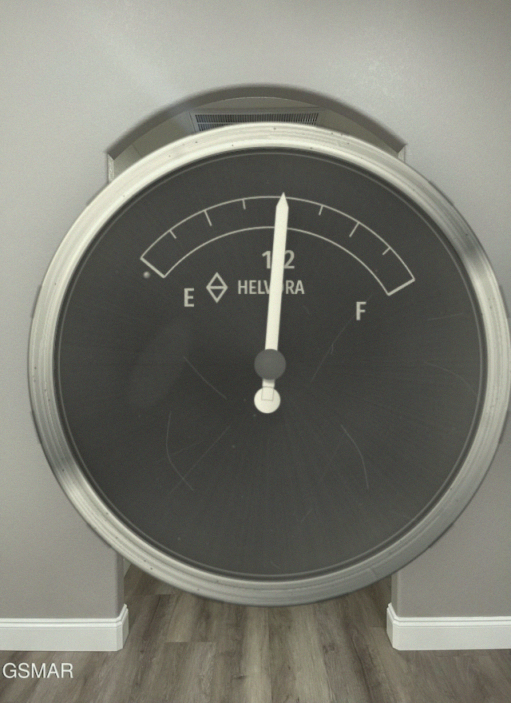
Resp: 0.5
